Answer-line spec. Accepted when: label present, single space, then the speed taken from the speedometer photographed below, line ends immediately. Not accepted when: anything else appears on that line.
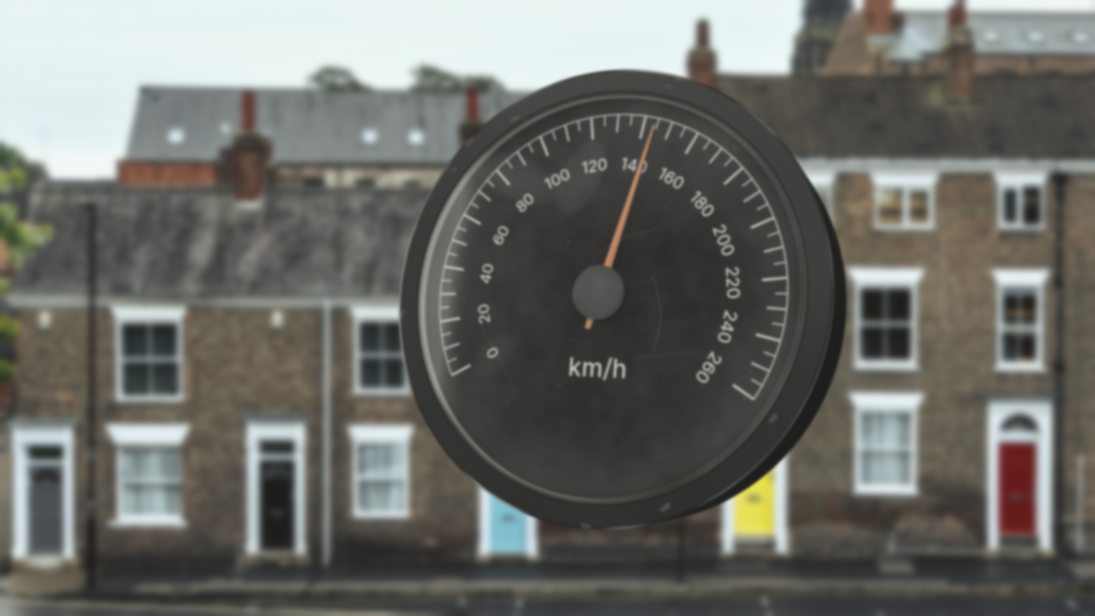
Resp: 145 km/h
